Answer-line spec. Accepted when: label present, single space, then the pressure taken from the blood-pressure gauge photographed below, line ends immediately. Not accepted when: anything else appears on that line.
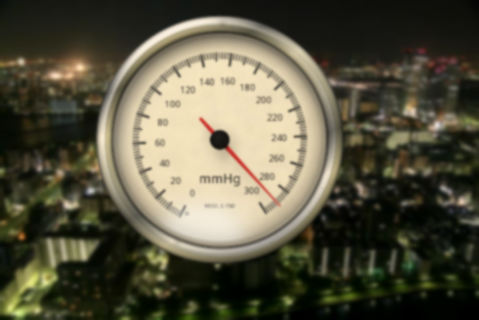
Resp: 290 mmHg
